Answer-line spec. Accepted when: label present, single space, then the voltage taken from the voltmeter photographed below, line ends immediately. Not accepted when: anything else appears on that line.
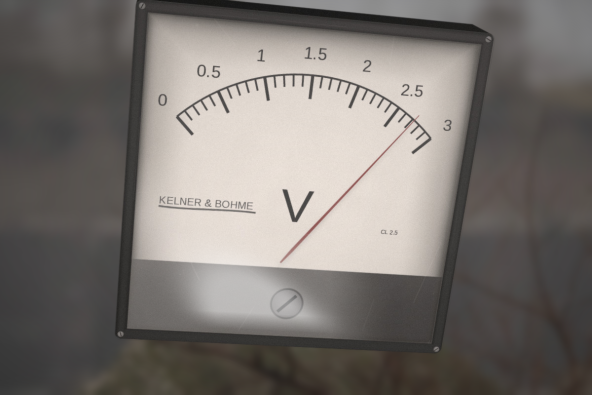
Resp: 2.7 V
